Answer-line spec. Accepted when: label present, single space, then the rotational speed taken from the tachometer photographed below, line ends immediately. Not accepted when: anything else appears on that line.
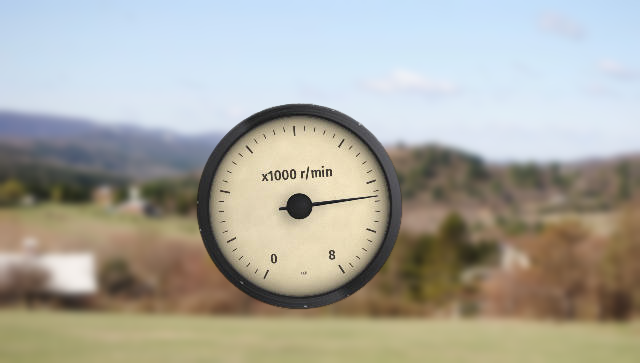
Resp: 6300 rpm
